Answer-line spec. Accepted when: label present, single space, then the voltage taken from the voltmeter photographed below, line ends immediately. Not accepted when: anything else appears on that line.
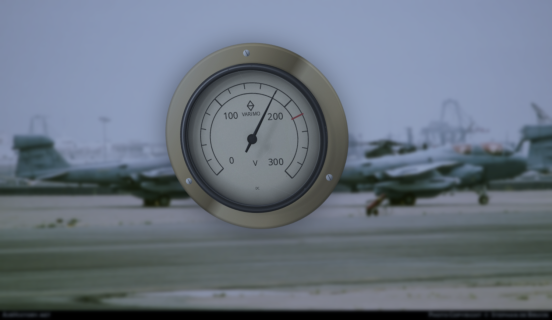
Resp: 180 V
